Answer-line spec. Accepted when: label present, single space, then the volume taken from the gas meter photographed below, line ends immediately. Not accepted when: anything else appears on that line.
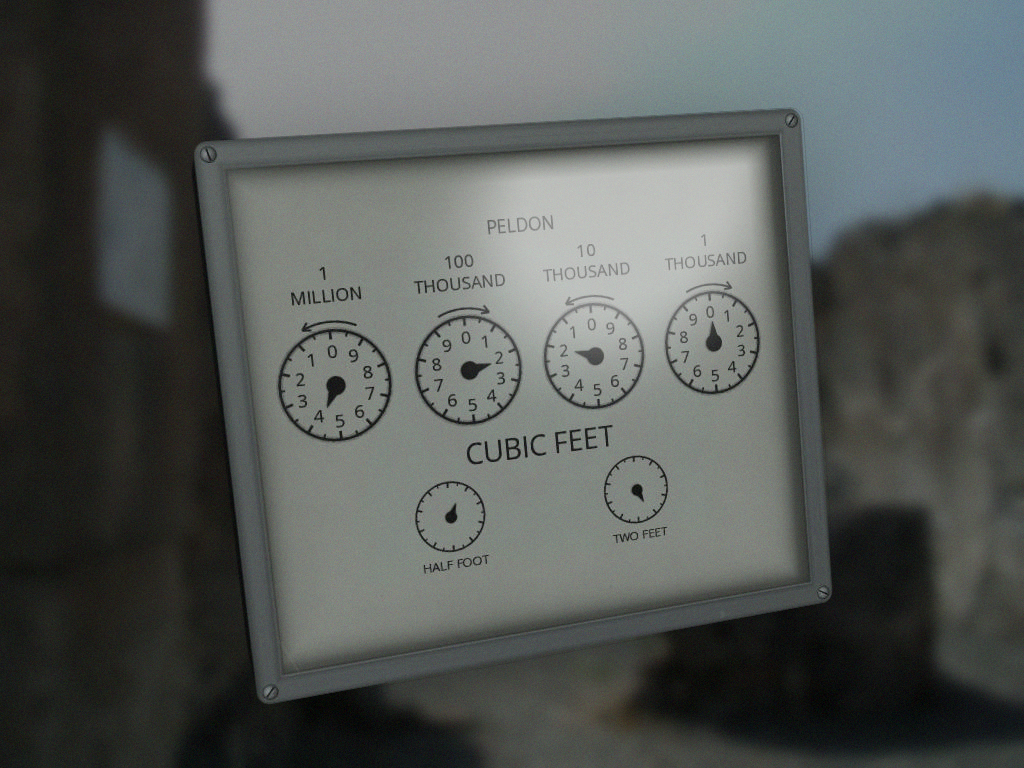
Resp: 422000 ft³
